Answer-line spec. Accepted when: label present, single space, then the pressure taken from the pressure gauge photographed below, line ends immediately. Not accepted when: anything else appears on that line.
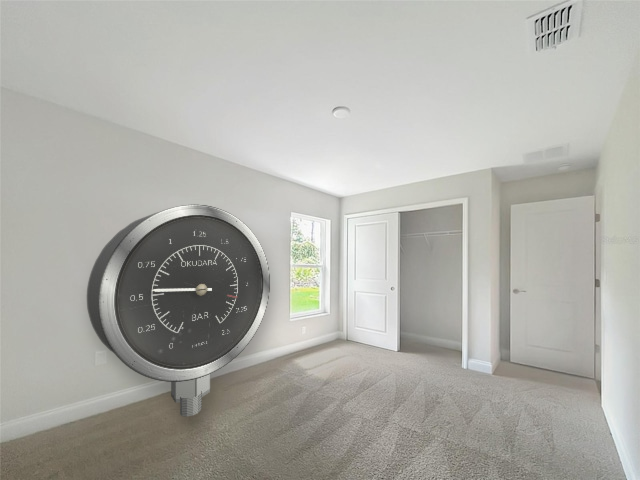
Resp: 0.55 bar
